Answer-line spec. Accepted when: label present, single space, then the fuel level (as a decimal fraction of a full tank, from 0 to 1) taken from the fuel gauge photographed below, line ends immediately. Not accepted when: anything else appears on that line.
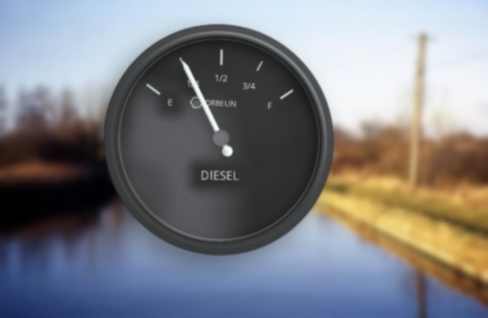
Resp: 0.25
